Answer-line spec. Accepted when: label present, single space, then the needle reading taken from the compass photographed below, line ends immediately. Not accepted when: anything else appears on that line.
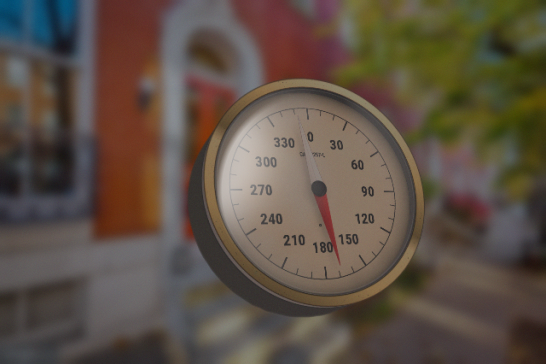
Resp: 170 °
